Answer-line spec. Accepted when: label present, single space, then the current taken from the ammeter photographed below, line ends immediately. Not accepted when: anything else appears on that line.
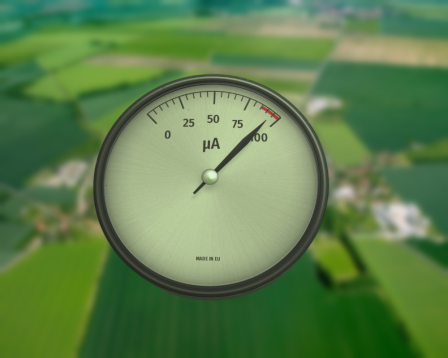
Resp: 95 µA
